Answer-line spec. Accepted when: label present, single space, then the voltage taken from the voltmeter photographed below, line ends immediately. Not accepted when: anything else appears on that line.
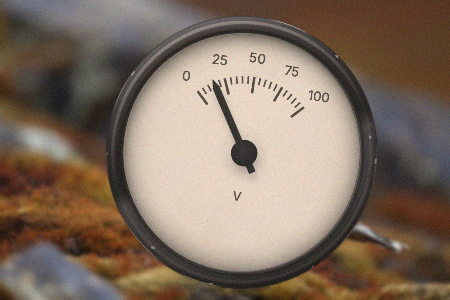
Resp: 15 V
